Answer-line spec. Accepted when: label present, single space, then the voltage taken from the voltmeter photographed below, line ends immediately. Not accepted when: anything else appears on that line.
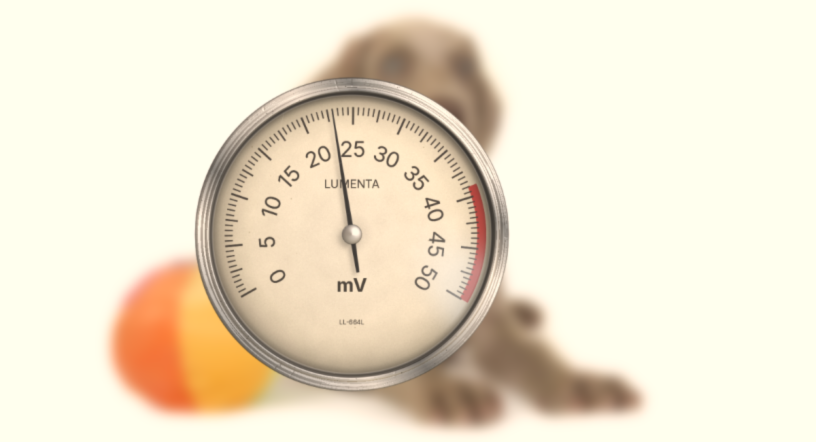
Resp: 23 mV
